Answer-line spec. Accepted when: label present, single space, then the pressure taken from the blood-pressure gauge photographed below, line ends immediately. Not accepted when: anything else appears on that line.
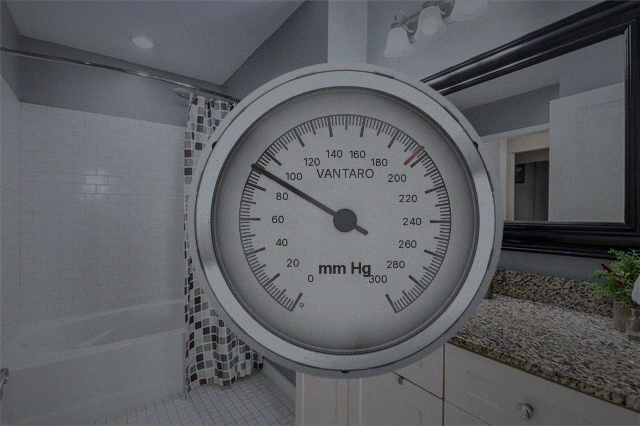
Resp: 90 mmHg
